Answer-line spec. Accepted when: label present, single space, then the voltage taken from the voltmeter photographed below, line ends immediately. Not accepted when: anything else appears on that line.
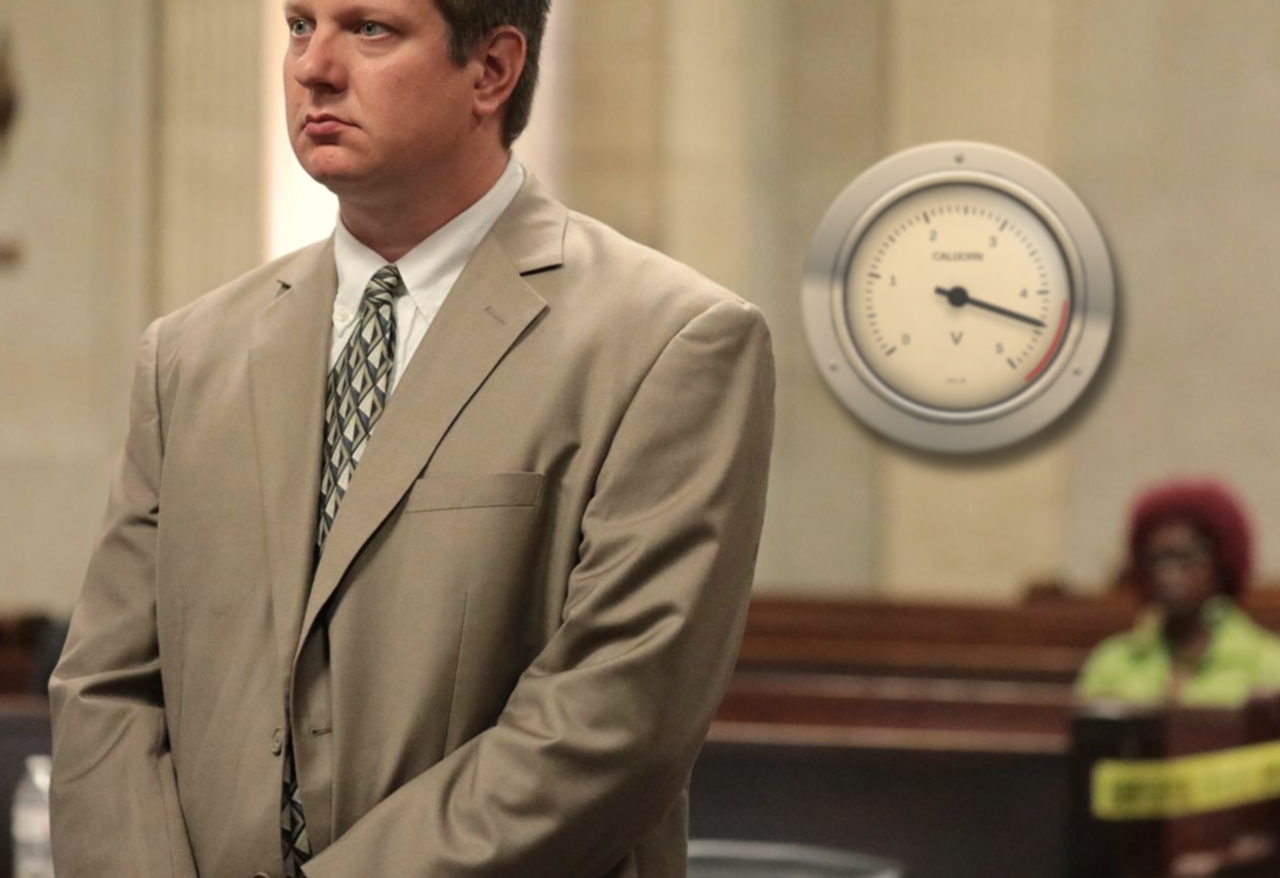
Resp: 4.4 V
